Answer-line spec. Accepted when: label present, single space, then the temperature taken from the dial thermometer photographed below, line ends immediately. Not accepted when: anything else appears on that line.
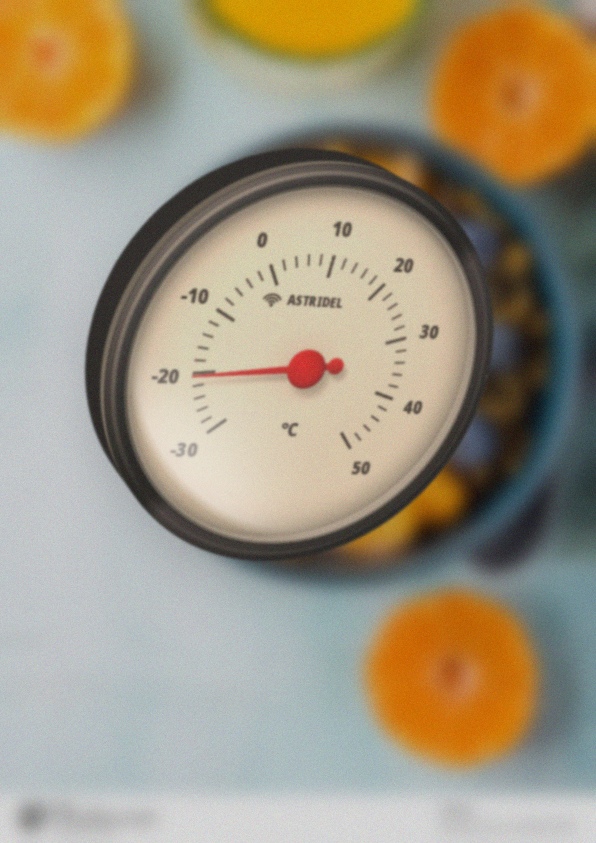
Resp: -20 °C
